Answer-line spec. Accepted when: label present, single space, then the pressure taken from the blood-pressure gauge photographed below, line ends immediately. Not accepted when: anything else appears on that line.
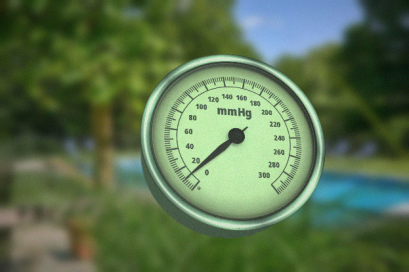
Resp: 10 mmHg
